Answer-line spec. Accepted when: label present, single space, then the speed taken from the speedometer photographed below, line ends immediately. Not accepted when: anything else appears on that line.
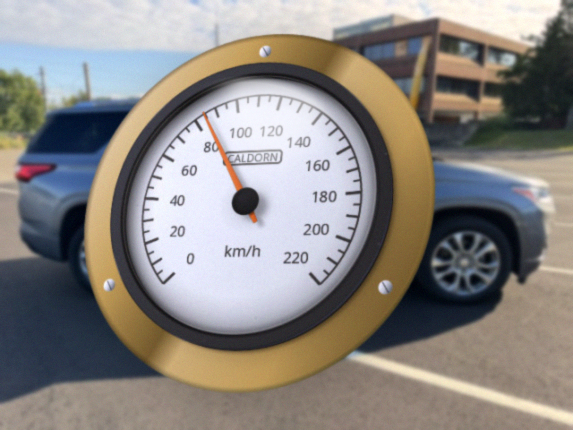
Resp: 85 km/h
